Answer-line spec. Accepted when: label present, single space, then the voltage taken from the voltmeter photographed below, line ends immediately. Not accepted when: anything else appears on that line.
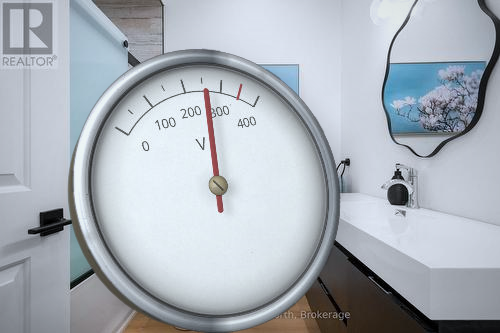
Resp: 250 V
